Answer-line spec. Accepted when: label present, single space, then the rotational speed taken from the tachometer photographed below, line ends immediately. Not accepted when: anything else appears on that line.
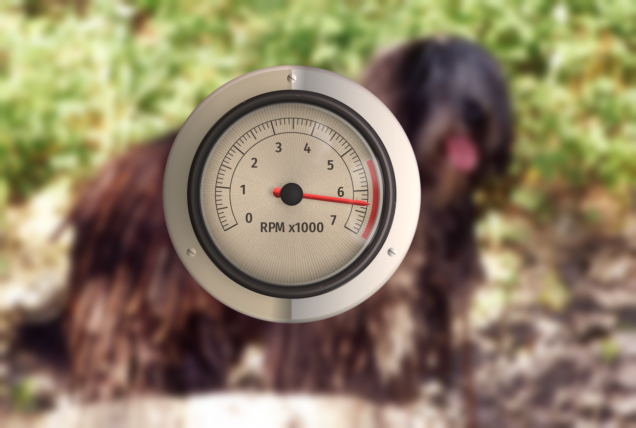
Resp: 6300 rpm
